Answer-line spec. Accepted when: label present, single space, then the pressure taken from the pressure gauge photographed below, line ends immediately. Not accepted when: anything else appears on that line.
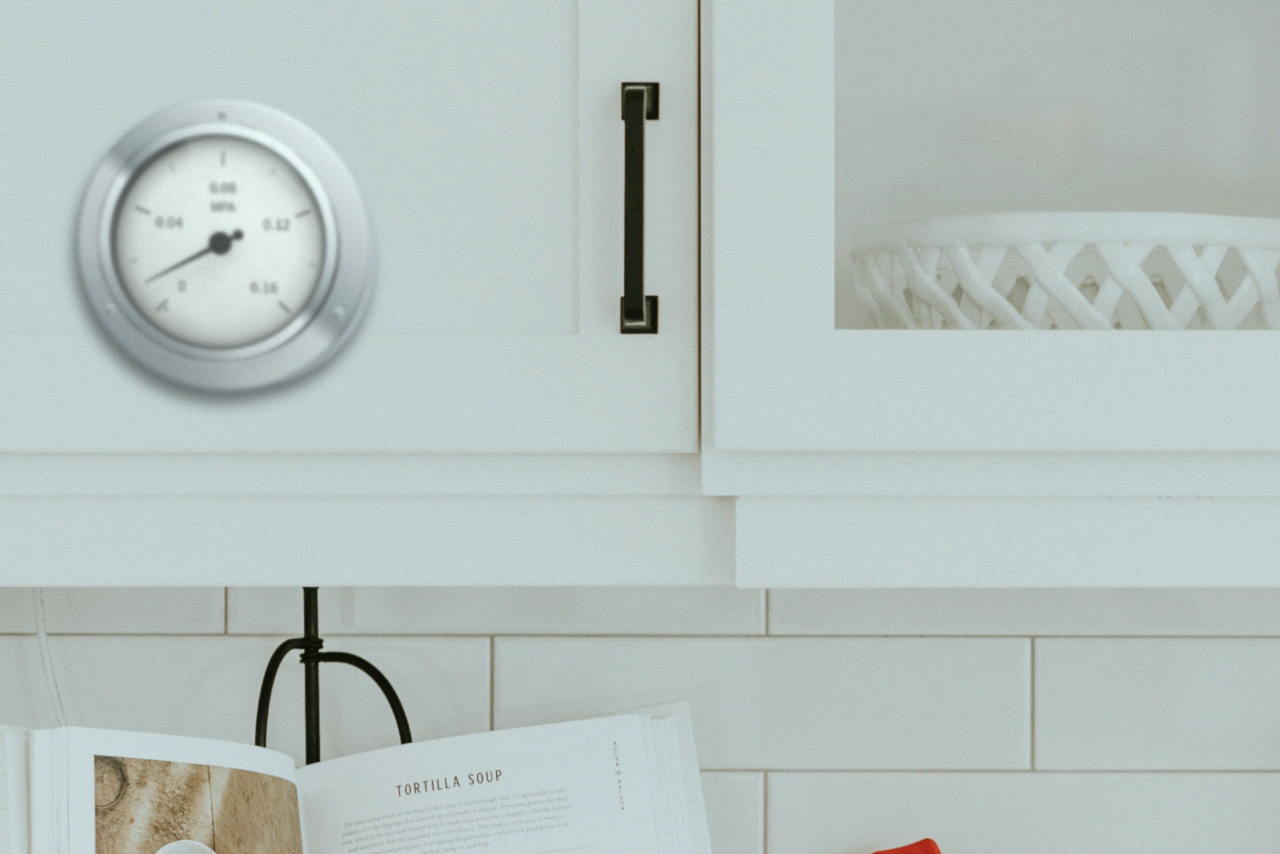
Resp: 0.01 MPa
